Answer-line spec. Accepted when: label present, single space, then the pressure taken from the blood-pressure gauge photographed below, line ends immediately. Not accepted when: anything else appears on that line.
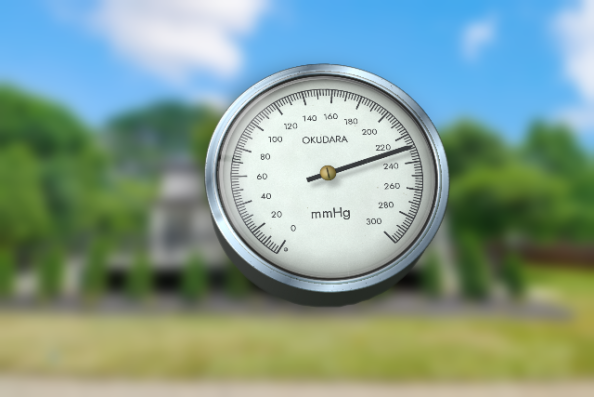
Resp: 230 mmHg
